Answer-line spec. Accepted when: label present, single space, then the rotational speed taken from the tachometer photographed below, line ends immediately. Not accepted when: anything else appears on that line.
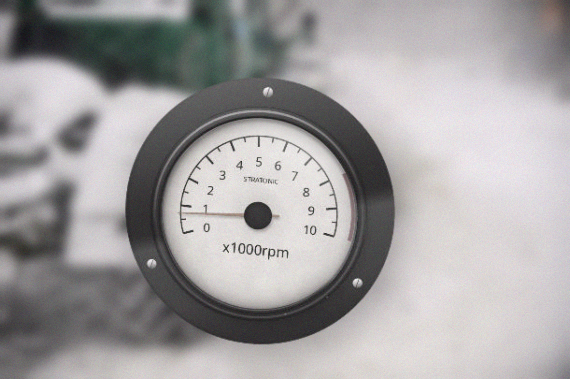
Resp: 750 rpm
